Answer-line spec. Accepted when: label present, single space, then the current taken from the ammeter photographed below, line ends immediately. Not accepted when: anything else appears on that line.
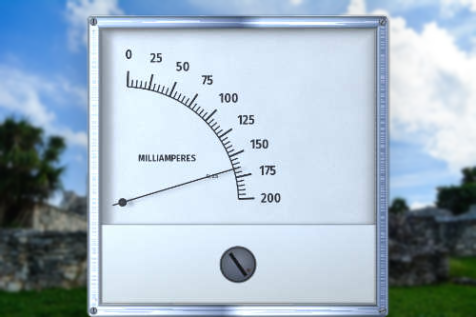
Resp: 165 mA
